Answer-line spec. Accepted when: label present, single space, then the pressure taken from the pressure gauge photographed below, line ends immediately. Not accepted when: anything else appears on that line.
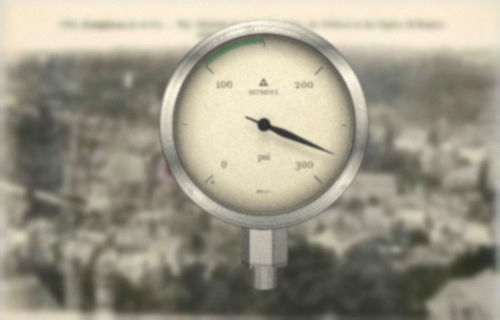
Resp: 275 psi
